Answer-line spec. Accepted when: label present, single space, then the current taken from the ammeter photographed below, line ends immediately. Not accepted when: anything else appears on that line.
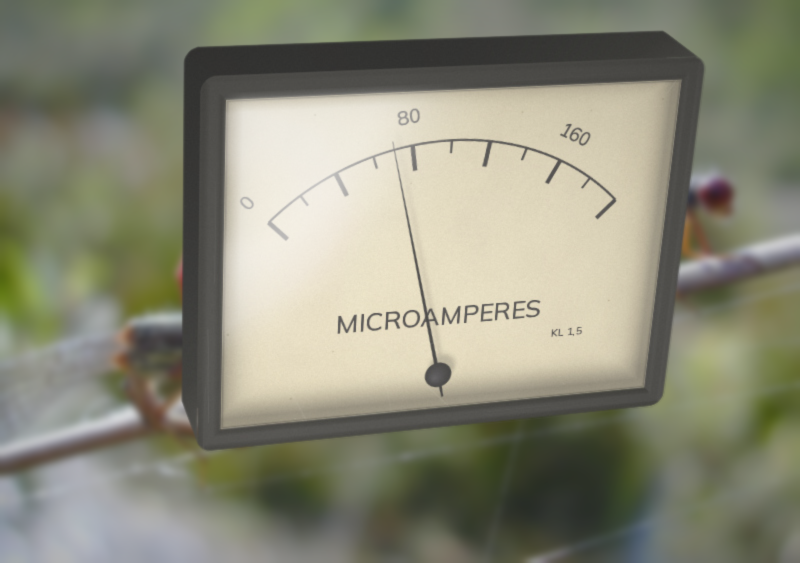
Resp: 70 µA
